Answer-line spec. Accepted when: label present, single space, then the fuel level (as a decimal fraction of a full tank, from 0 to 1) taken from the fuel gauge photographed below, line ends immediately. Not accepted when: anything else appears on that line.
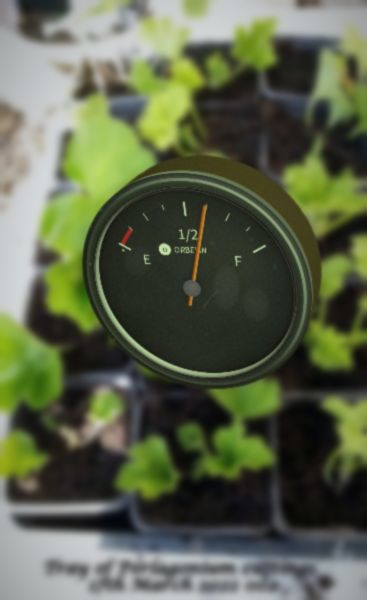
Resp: 0.625
